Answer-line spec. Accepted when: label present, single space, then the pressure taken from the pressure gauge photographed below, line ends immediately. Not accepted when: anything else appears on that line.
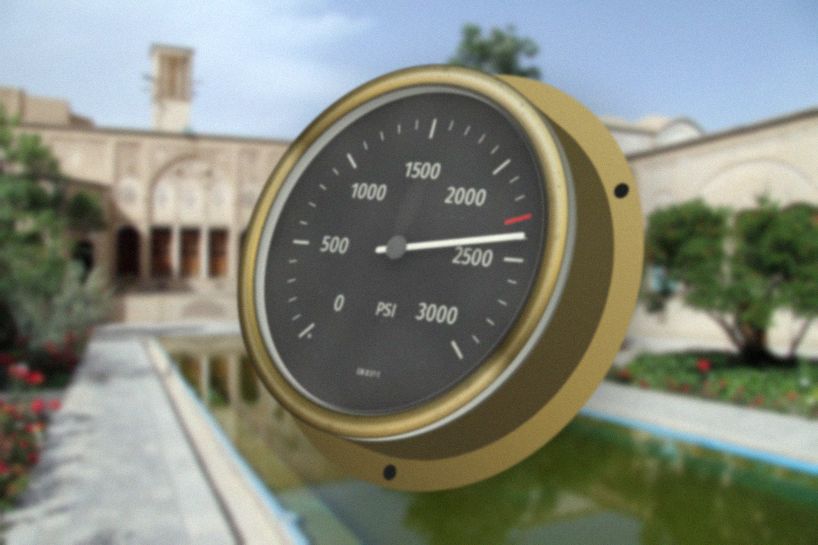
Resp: 2400 psi
